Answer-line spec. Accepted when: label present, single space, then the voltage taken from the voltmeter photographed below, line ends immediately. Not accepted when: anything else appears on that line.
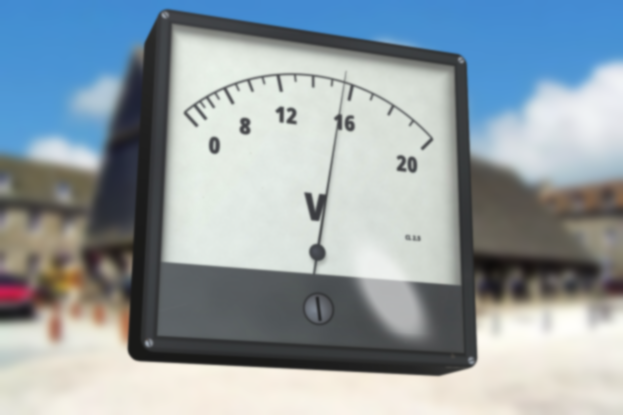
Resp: 15.5 V
